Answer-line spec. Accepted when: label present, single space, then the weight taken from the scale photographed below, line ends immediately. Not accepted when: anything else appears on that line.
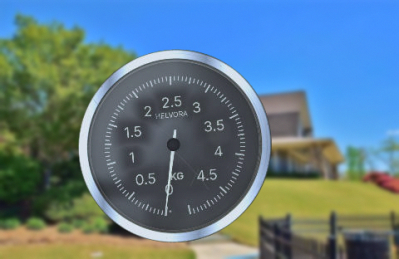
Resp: 0 kg
